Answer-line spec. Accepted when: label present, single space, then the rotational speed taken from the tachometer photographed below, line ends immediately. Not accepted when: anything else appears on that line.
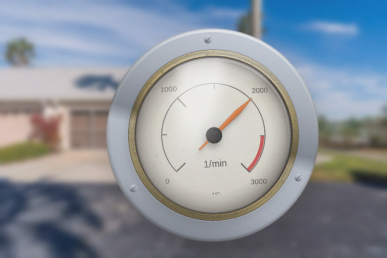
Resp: 2000 rpm
